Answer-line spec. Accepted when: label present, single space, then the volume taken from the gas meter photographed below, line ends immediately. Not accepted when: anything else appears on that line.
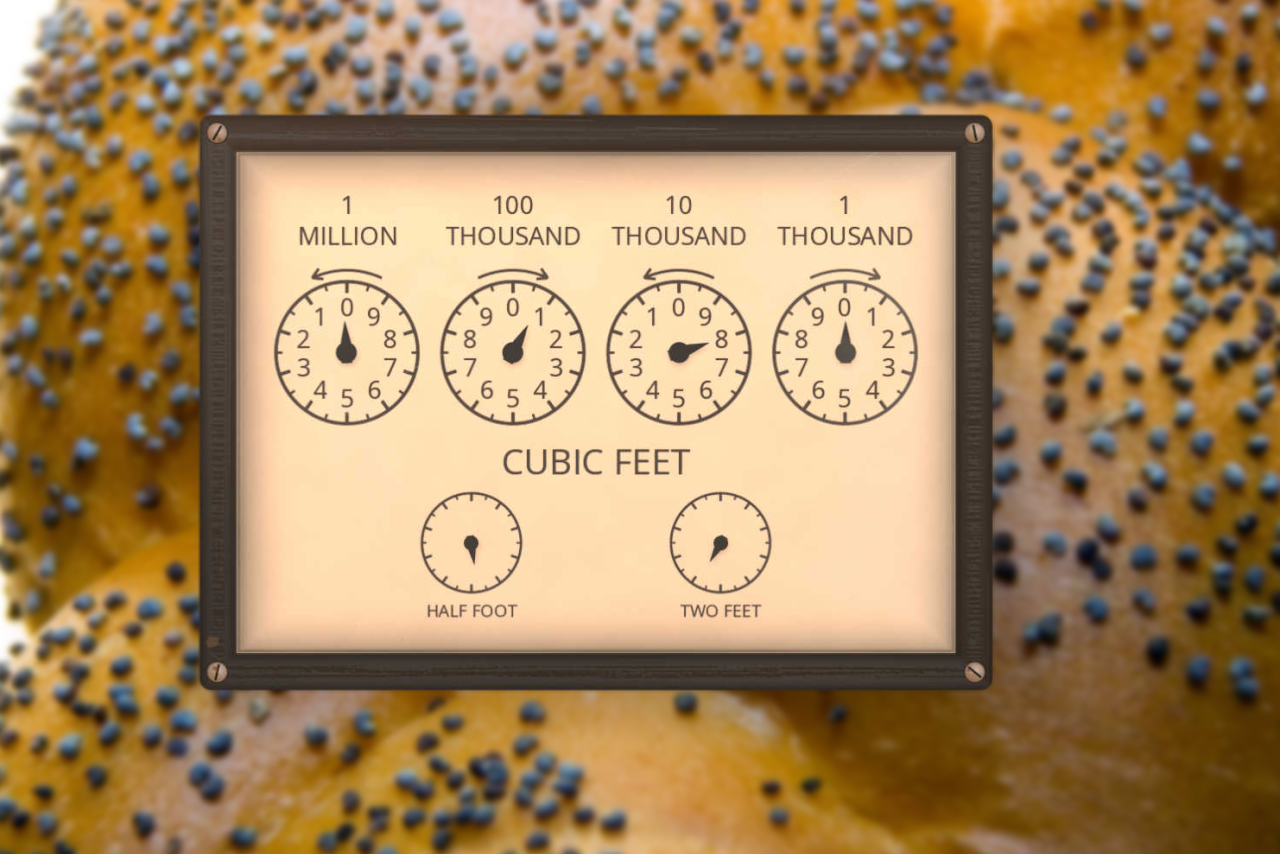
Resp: 8000 ft³
